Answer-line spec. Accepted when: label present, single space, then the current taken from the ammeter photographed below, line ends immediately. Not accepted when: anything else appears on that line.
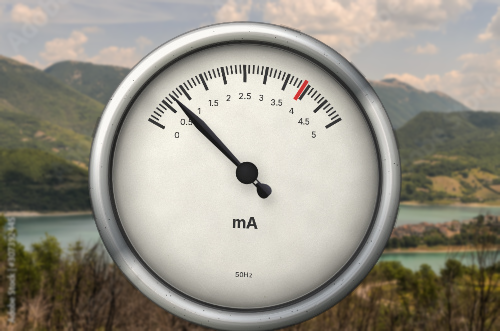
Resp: 0.7 mA
